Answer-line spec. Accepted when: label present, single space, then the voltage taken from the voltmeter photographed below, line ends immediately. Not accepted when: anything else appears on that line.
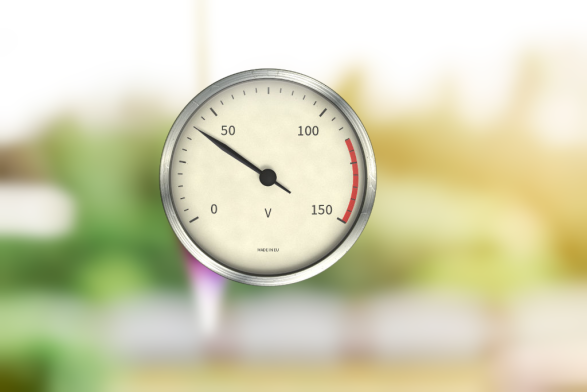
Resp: 40 V
